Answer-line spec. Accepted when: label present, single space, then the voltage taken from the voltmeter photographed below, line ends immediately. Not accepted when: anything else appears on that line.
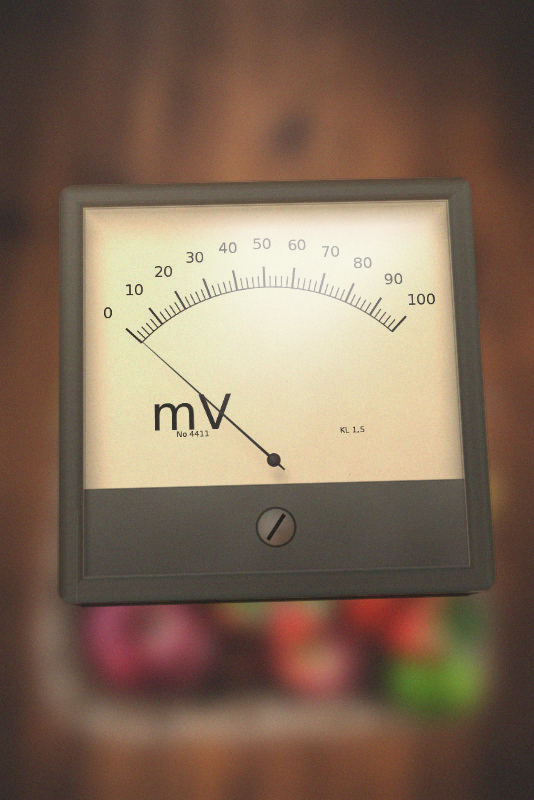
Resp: 0 mV
